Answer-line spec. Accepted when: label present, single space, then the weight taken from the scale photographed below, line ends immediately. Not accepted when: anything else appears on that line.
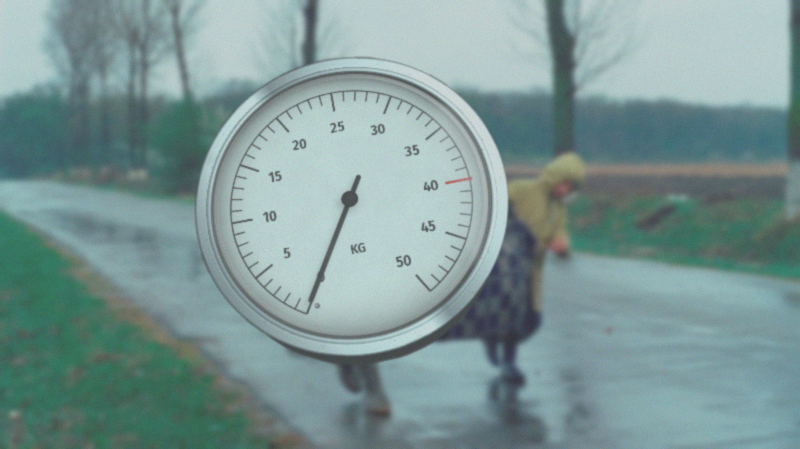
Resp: 0 kg
